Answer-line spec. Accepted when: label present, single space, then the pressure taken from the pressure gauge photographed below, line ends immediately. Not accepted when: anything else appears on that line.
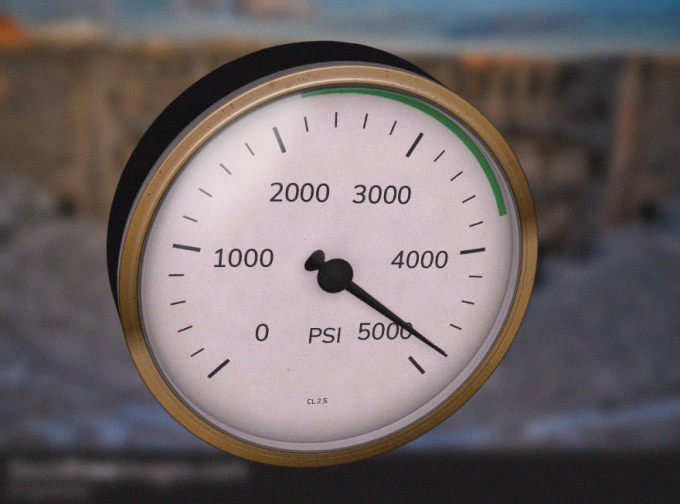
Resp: 4800 psi
